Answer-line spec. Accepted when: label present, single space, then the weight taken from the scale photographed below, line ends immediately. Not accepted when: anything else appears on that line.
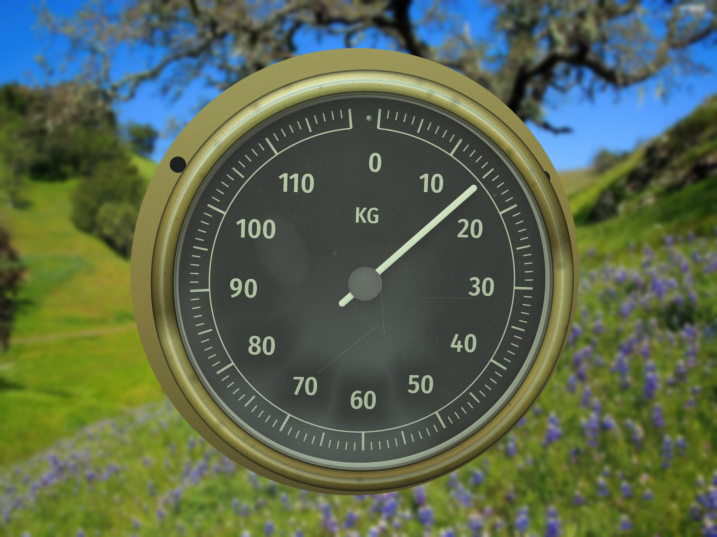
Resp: 15 kg
